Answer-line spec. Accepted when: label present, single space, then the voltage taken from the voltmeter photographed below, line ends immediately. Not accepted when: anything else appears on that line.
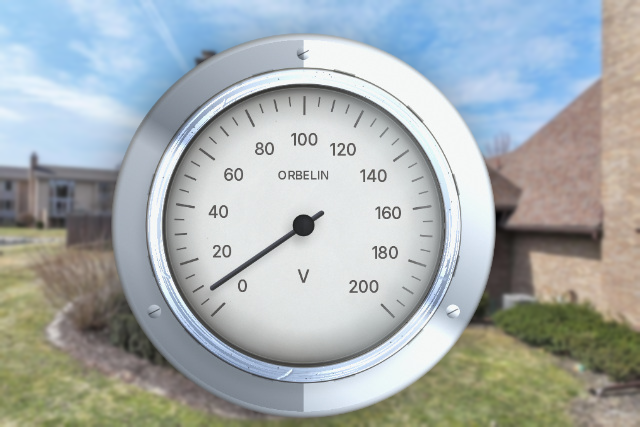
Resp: 7.5 V
